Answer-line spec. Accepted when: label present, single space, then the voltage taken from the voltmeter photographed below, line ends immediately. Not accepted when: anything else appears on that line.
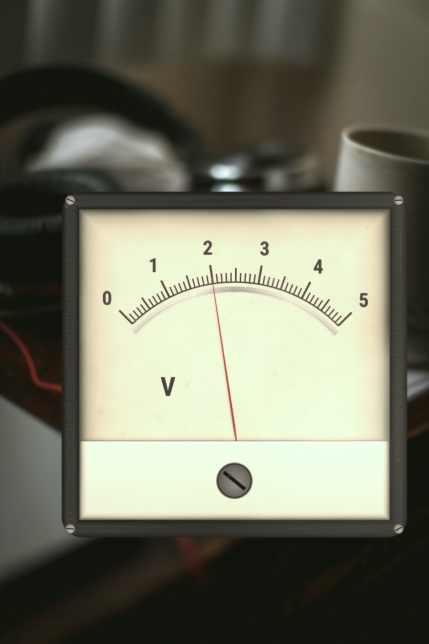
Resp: 2 V
